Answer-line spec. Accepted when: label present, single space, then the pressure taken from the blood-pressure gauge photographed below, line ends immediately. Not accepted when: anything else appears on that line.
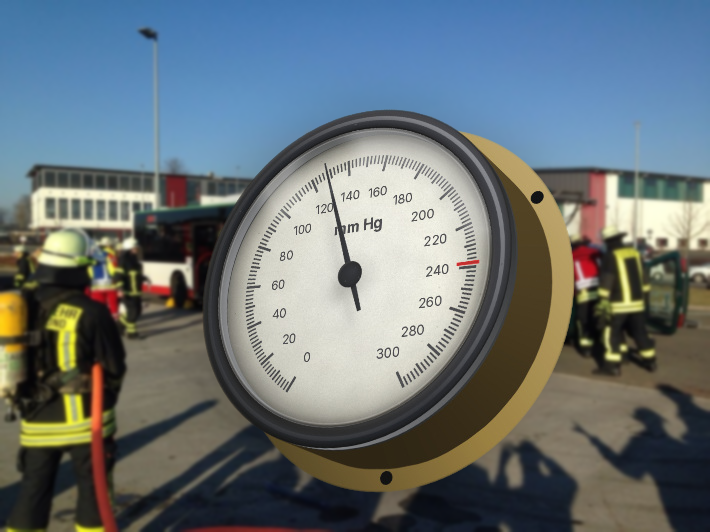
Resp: 130 mmHg
